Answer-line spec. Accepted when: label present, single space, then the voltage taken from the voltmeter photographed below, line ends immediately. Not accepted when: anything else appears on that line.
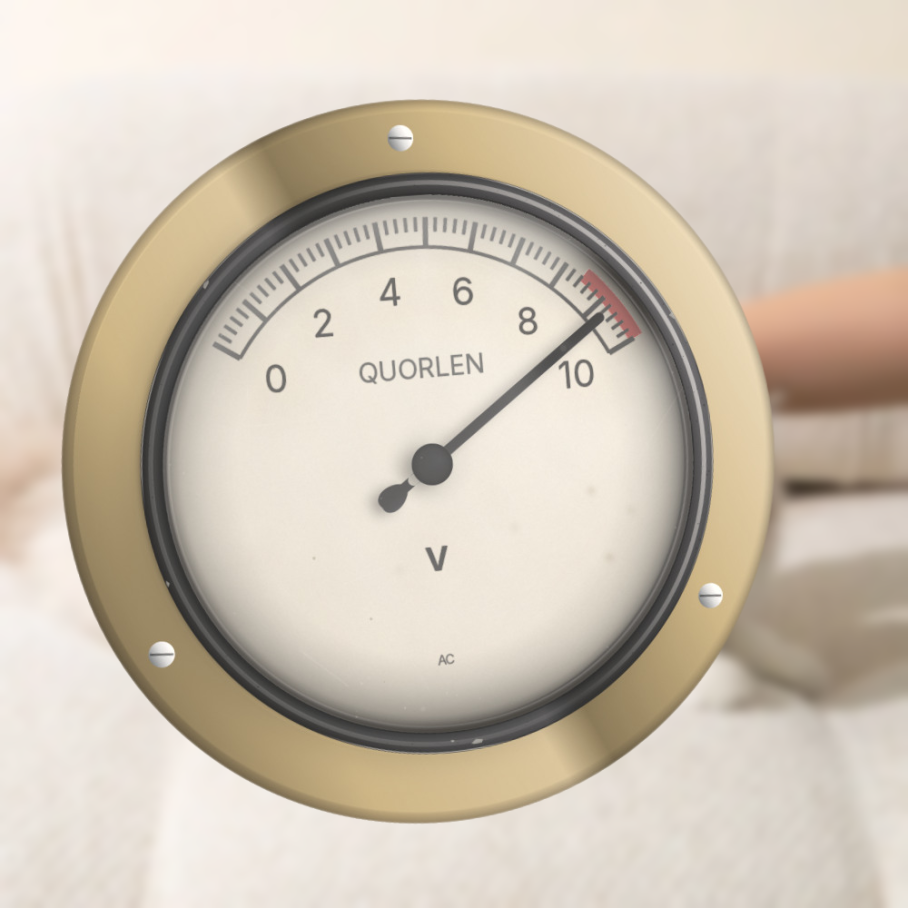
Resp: 9.2 V
